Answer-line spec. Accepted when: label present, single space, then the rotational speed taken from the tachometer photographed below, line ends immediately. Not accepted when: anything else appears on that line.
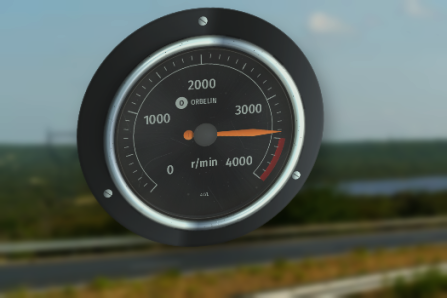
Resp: 3400 rpm
